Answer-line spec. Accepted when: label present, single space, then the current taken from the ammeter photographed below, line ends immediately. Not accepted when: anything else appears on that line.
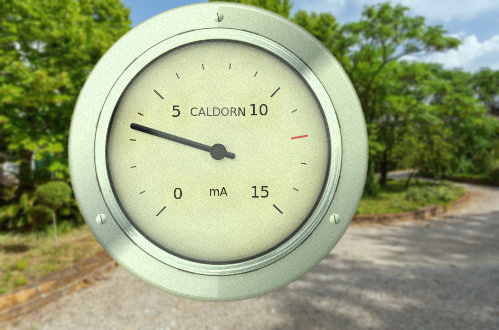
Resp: 3.5 mA
